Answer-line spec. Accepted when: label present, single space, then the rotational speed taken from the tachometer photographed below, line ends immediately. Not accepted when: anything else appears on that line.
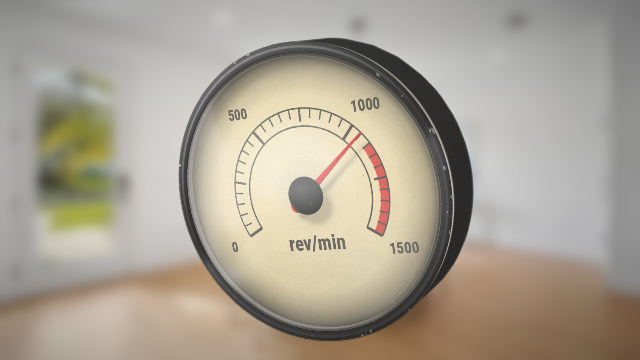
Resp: 1050 rpm
